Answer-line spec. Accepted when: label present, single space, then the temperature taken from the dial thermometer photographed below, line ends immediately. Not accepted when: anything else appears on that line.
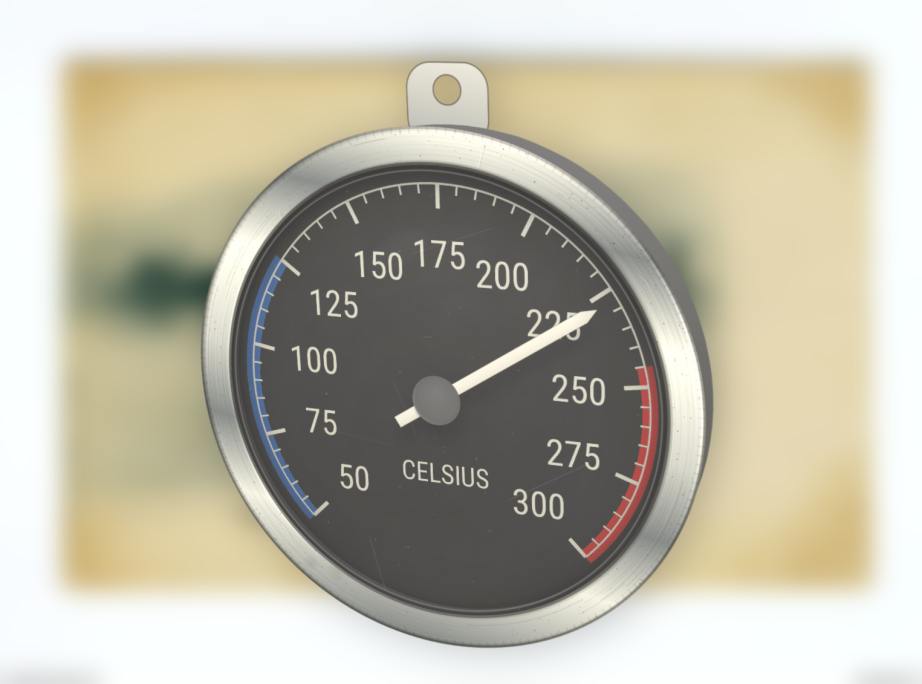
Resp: 227.5 °C
